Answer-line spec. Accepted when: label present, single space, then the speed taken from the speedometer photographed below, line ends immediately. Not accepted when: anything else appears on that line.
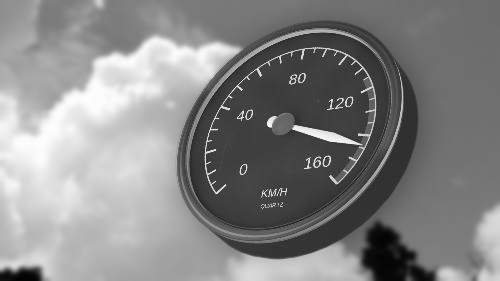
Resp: 145 km/h
